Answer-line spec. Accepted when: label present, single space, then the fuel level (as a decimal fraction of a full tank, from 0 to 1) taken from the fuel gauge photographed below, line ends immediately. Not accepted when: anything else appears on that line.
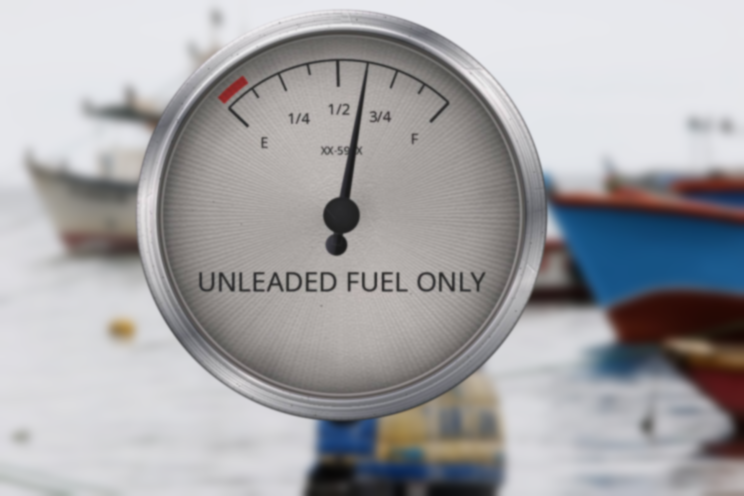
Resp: 0.625
